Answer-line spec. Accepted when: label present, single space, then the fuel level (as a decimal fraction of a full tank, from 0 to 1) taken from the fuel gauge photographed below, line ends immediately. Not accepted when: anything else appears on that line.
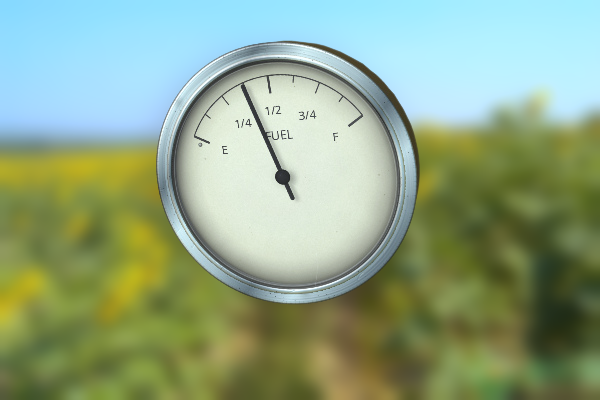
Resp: 0.375
